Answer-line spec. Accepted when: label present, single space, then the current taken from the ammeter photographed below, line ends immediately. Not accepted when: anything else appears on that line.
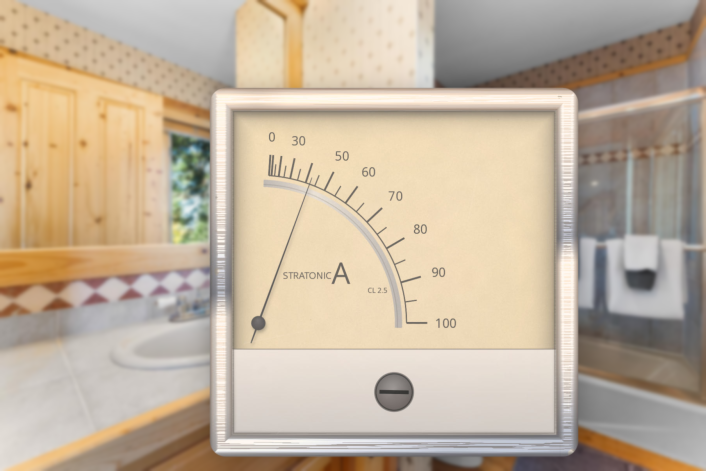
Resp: 42.5 A
